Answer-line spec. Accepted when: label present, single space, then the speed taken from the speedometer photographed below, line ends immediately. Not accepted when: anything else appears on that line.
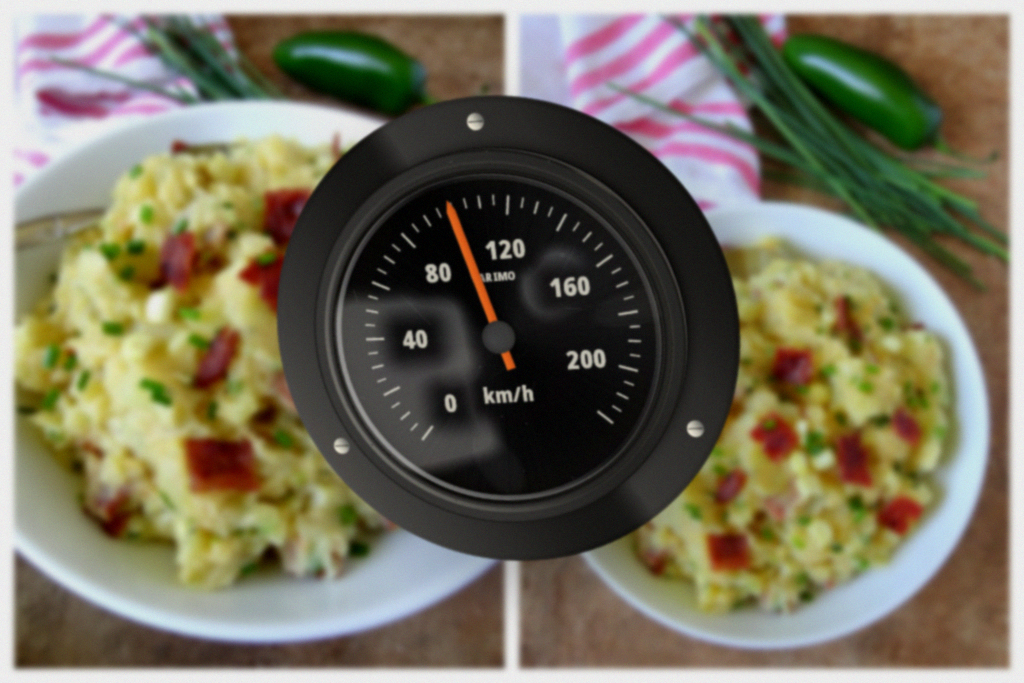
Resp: 100 km/h
